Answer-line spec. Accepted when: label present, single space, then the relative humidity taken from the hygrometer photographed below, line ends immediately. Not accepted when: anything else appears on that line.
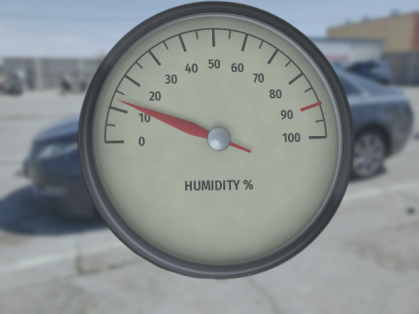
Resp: 12.5 %
